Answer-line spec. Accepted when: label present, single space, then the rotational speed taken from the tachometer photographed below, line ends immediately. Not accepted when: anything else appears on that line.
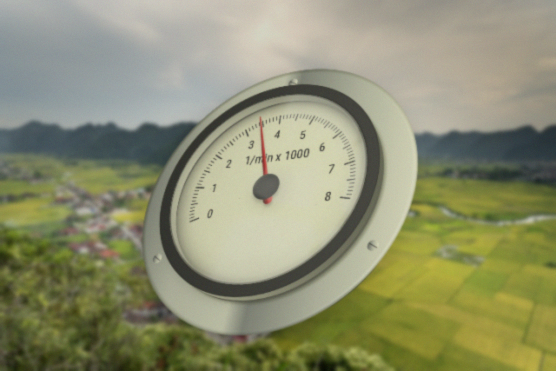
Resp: 3500 rpm
